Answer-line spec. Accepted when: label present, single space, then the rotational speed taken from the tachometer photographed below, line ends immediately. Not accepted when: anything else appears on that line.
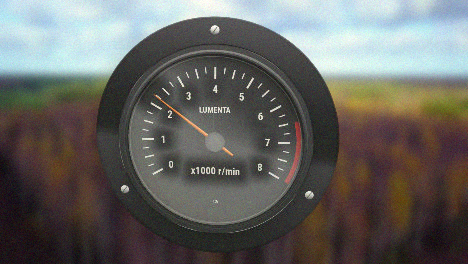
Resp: 2250 rpm
